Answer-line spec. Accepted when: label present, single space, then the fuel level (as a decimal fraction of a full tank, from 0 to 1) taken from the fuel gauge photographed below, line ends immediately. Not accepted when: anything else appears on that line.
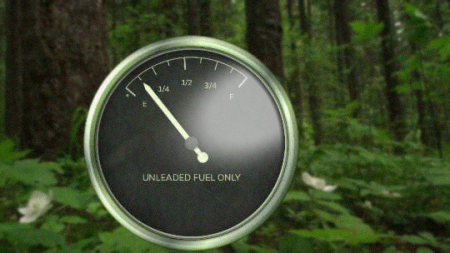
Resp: 0.125
